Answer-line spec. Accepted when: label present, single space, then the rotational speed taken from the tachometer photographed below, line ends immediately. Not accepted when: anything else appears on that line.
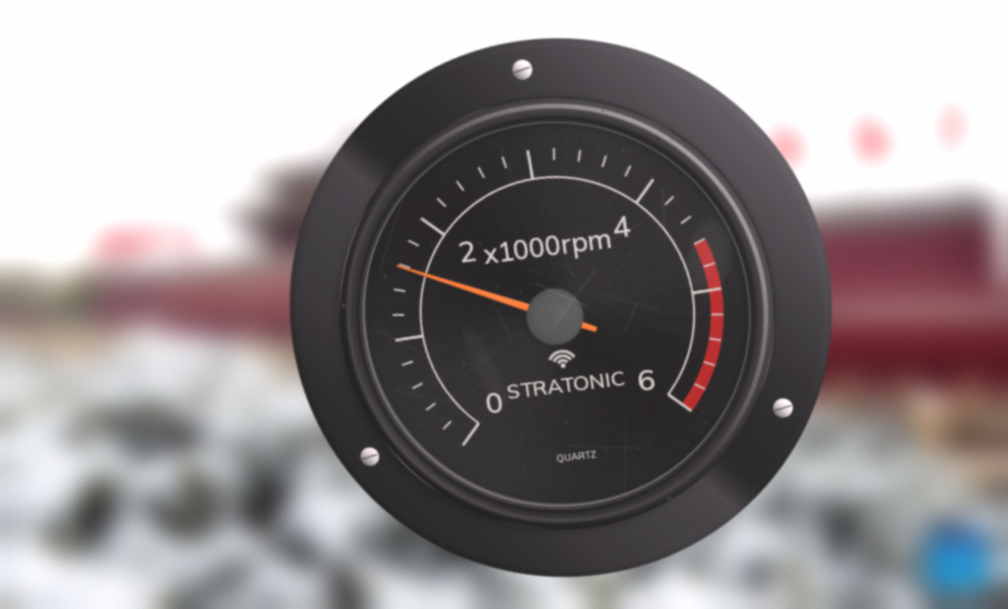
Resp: 1600 rpm
